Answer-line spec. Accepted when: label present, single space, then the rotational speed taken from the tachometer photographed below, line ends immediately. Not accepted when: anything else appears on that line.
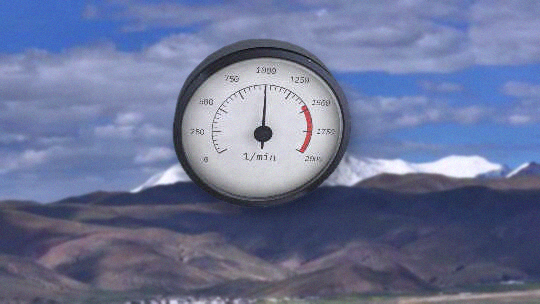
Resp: 1000 rpm
